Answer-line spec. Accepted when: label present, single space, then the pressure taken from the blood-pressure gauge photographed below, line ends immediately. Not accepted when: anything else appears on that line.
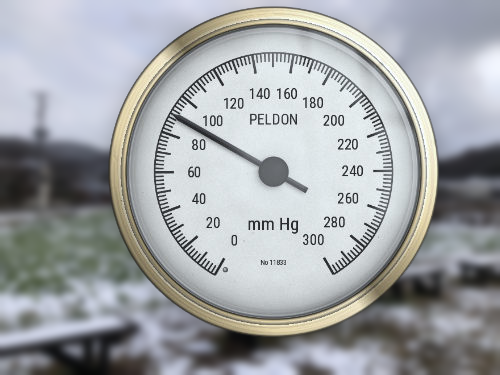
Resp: 90 mmHg
